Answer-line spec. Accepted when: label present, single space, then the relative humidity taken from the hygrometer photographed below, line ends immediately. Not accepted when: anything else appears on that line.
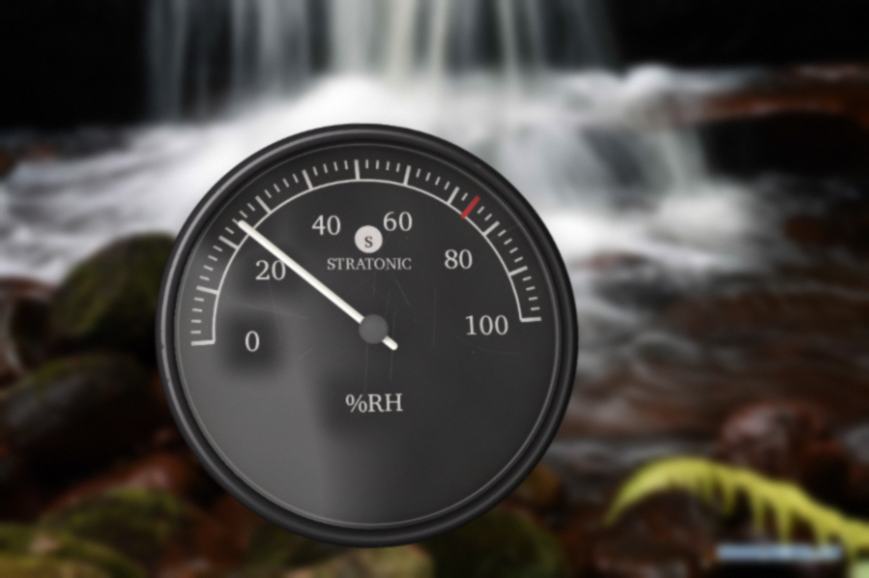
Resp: 24 %
